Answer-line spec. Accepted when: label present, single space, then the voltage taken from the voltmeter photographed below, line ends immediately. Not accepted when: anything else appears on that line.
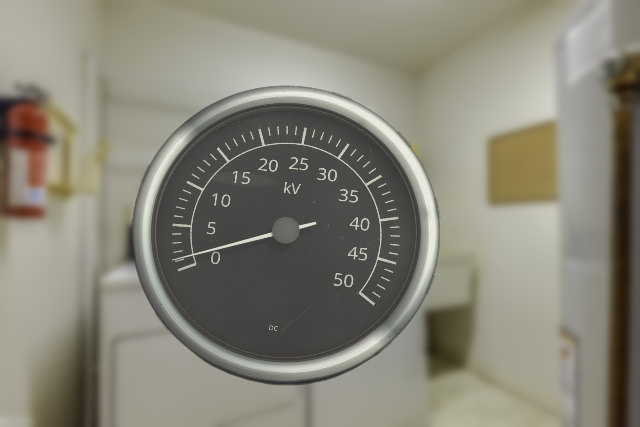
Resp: 1 kV
